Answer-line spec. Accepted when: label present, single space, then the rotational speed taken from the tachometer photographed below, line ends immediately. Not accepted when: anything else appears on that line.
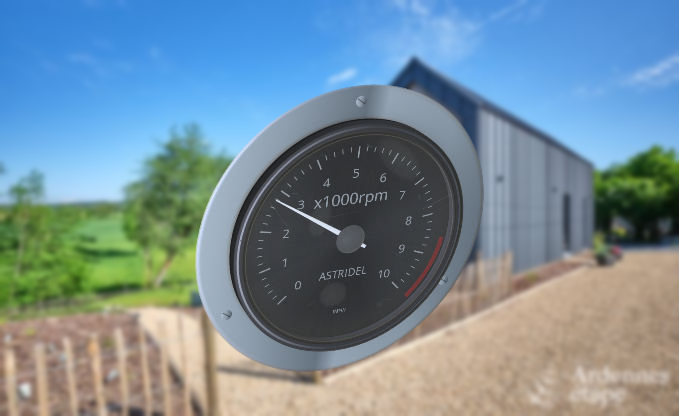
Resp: 2800 rpm
